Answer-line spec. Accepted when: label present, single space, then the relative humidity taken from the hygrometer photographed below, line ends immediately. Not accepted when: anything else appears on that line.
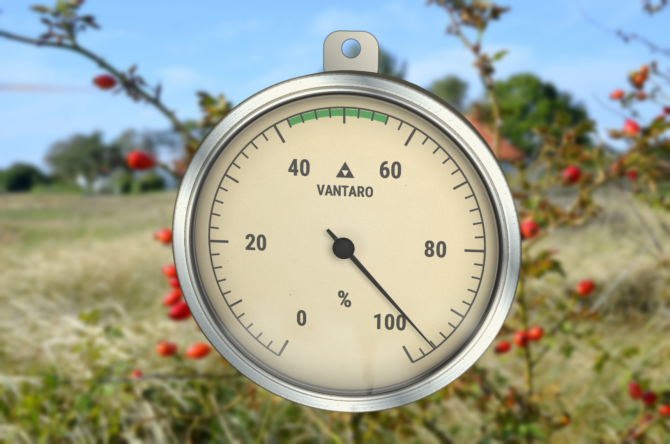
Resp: 96 %
